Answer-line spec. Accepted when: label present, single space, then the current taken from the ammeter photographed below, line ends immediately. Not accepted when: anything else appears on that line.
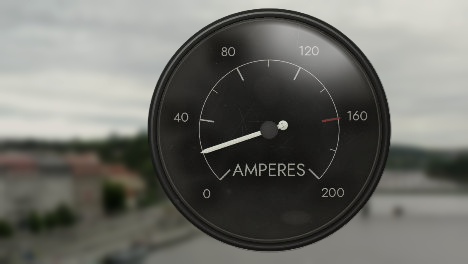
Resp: 20 A
